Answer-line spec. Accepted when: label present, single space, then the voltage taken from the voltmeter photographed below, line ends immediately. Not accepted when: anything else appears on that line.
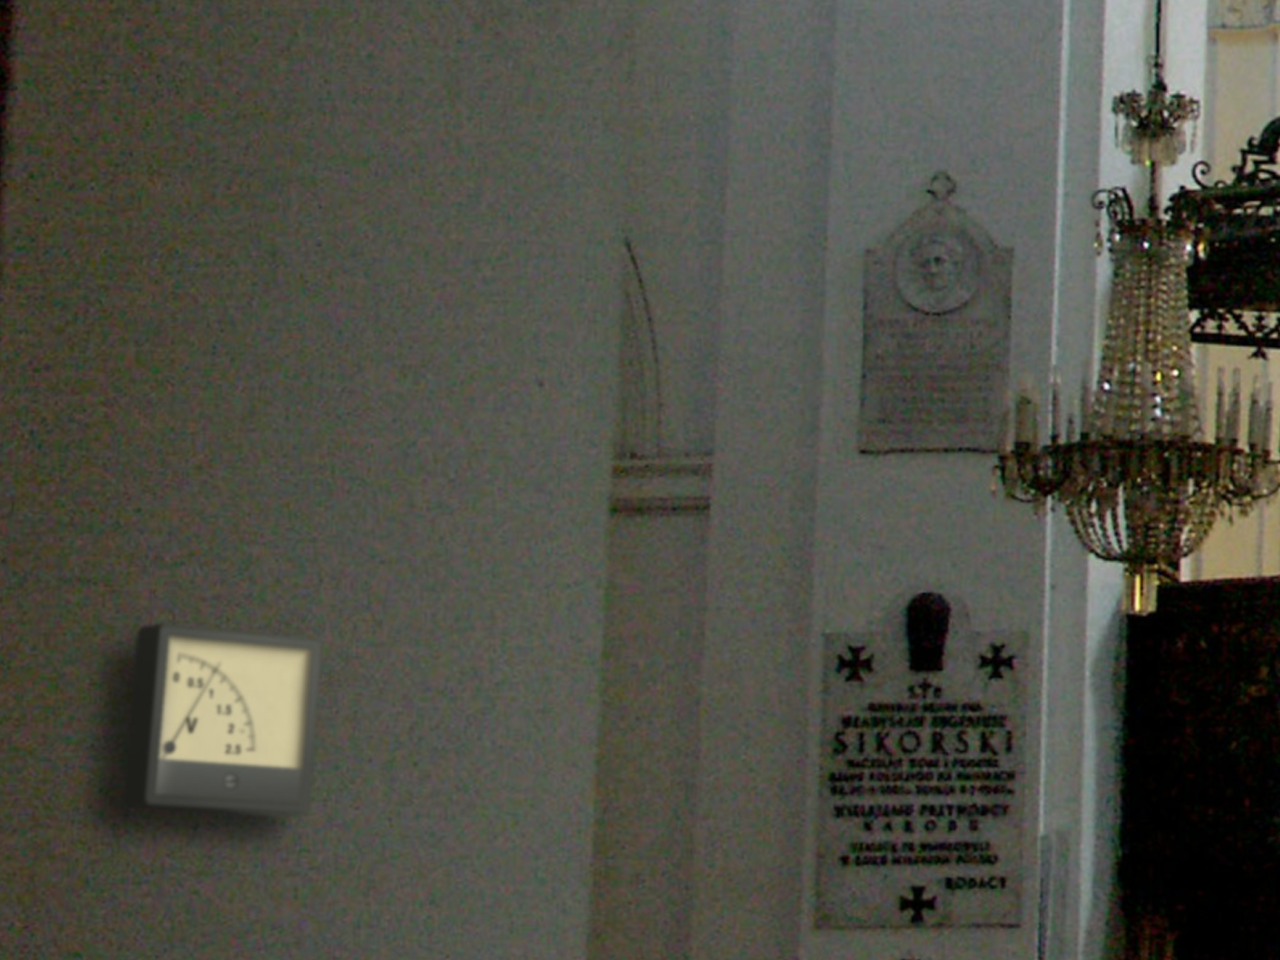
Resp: 0.75 V
